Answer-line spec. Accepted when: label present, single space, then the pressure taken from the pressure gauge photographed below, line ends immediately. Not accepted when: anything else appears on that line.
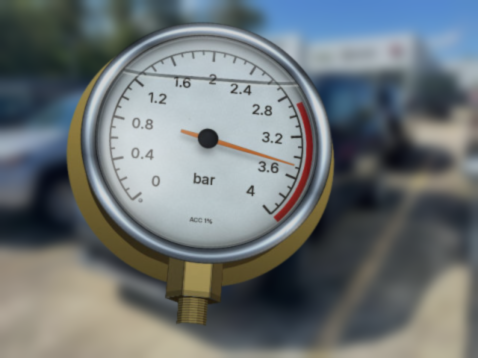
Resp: 3.5 bar
